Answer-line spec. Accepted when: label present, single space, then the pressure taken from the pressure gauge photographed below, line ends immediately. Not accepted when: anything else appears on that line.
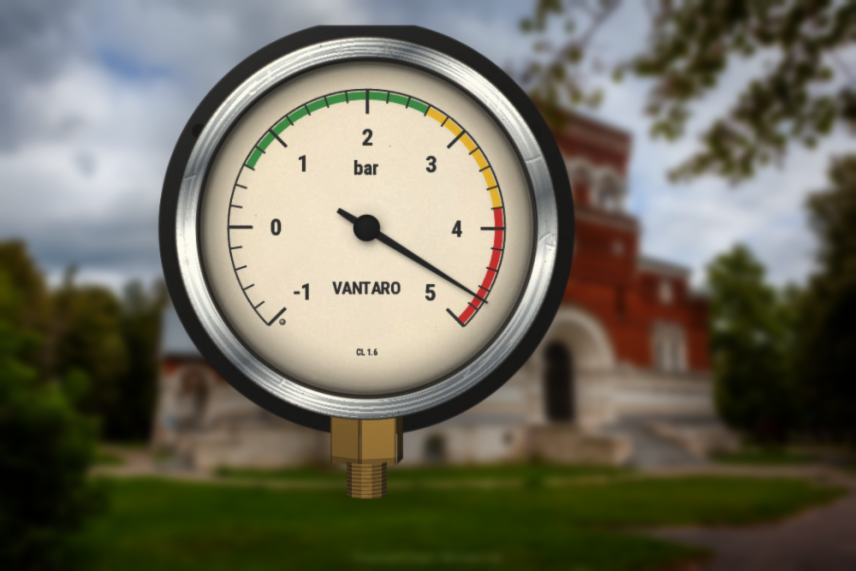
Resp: 4.7 bar
